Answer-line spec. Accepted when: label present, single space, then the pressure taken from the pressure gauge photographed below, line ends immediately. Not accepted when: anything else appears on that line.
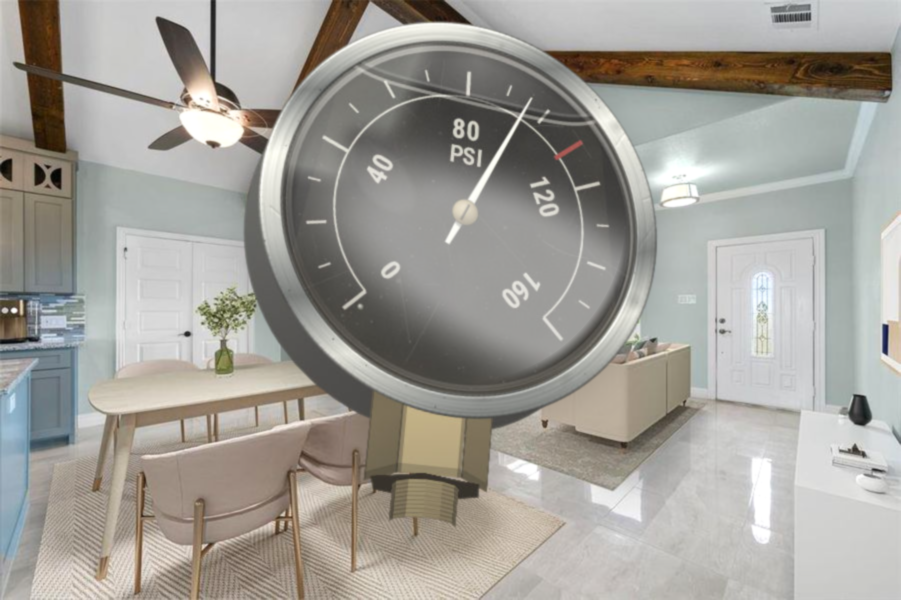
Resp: 95 psi
